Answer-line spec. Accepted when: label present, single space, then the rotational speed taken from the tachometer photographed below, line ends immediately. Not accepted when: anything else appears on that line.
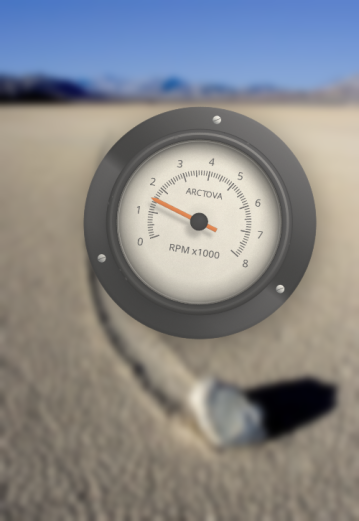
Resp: 1500 rpm
